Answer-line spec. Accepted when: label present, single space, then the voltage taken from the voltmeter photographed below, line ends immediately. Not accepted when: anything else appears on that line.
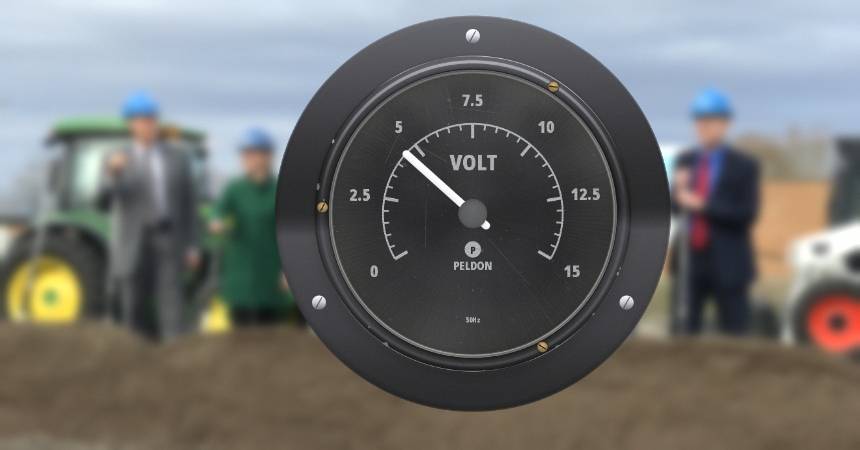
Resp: 4.5 V
